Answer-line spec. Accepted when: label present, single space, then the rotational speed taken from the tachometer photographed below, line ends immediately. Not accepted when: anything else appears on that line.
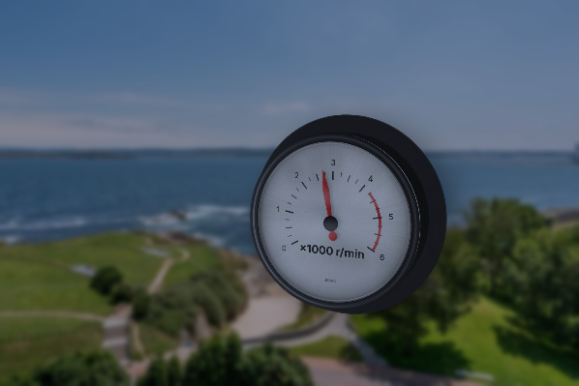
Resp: 2750 rpm
